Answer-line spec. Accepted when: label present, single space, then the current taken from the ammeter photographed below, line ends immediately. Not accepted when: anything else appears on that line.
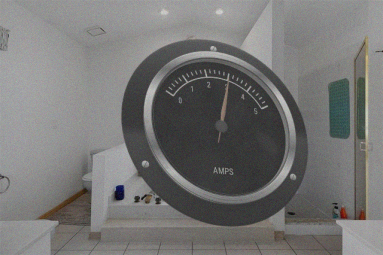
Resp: 3 A
